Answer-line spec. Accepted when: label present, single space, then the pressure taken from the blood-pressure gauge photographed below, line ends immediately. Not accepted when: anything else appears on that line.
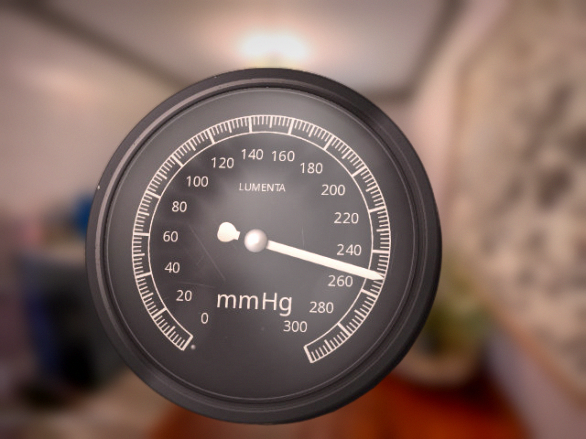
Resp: 252 mmHg
